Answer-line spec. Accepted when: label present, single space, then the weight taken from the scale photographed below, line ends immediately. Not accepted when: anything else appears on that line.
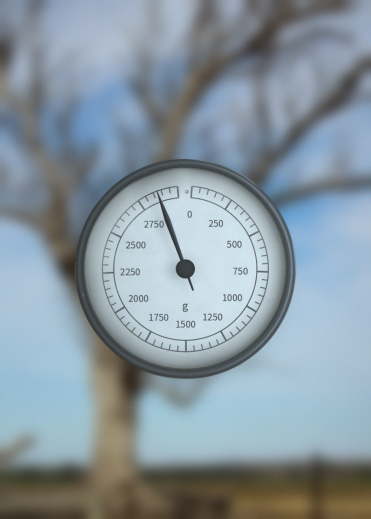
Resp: 2875 g
